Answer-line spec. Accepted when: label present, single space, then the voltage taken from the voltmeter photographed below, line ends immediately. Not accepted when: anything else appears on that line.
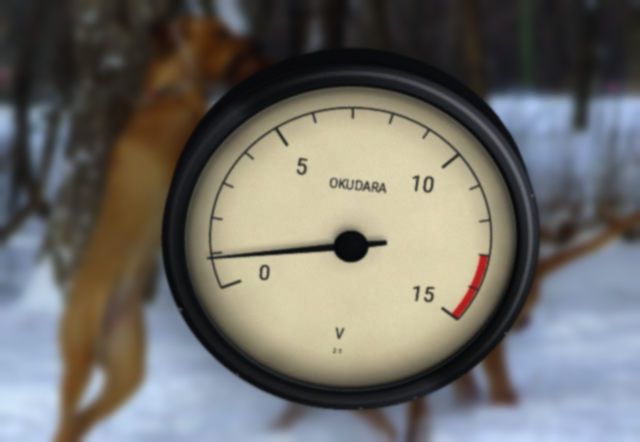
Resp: 1 V
